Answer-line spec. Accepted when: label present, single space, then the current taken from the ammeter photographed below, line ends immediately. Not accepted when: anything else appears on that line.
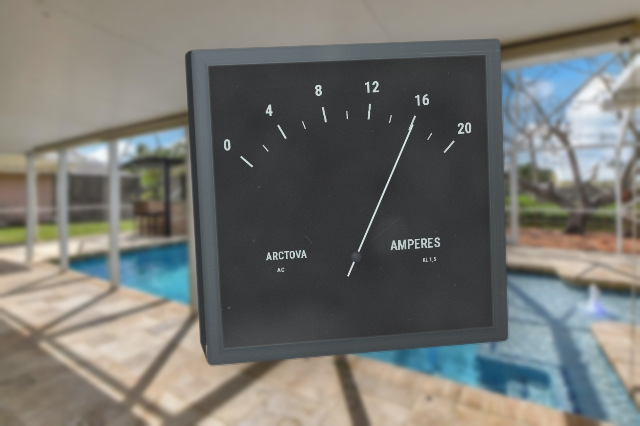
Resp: 16 A
